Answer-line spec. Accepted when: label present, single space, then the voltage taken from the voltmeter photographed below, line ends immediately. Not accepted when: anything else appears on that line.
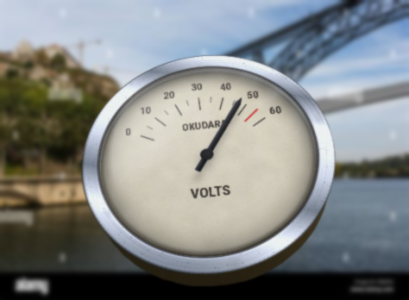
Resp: 47.5 V
